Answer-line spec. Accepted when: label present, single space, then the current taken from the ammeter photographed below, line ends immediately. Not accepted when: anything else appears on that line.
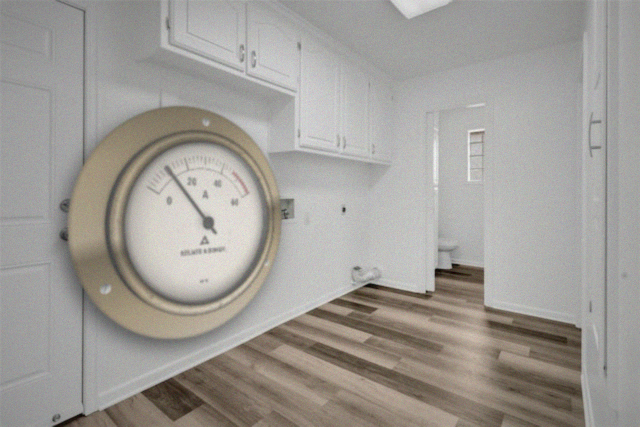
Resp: 10 A
